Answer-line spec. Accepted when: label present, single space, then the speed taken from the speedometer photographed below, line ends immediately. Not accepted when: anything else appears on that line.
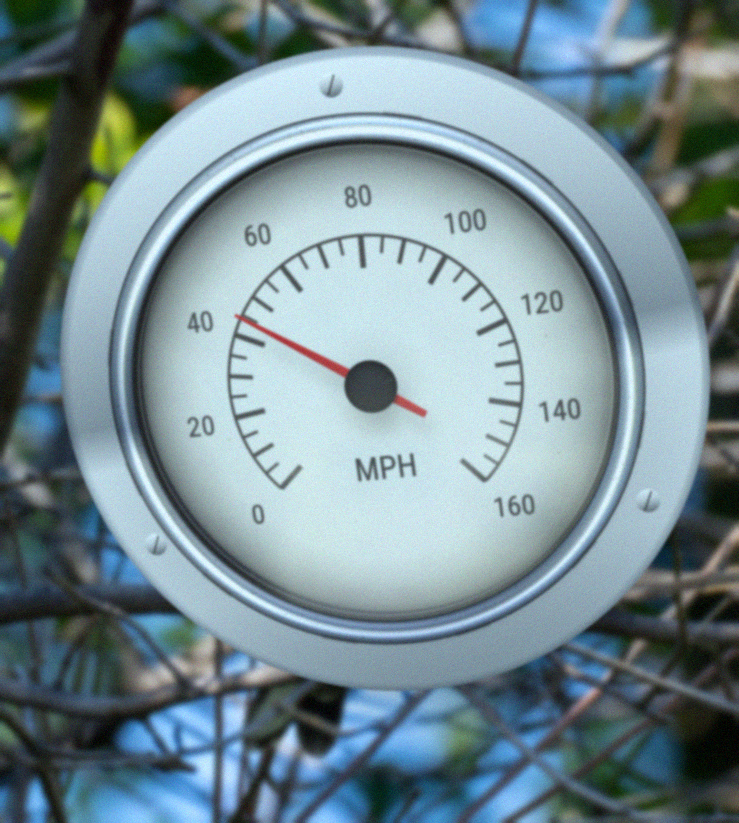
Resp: 45 mph
